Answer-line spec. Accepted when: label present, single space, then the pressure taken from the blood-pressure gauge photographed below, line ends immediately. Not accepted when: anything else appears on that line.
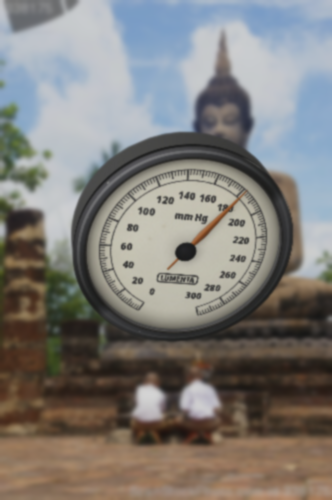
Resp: 180 mmHg
